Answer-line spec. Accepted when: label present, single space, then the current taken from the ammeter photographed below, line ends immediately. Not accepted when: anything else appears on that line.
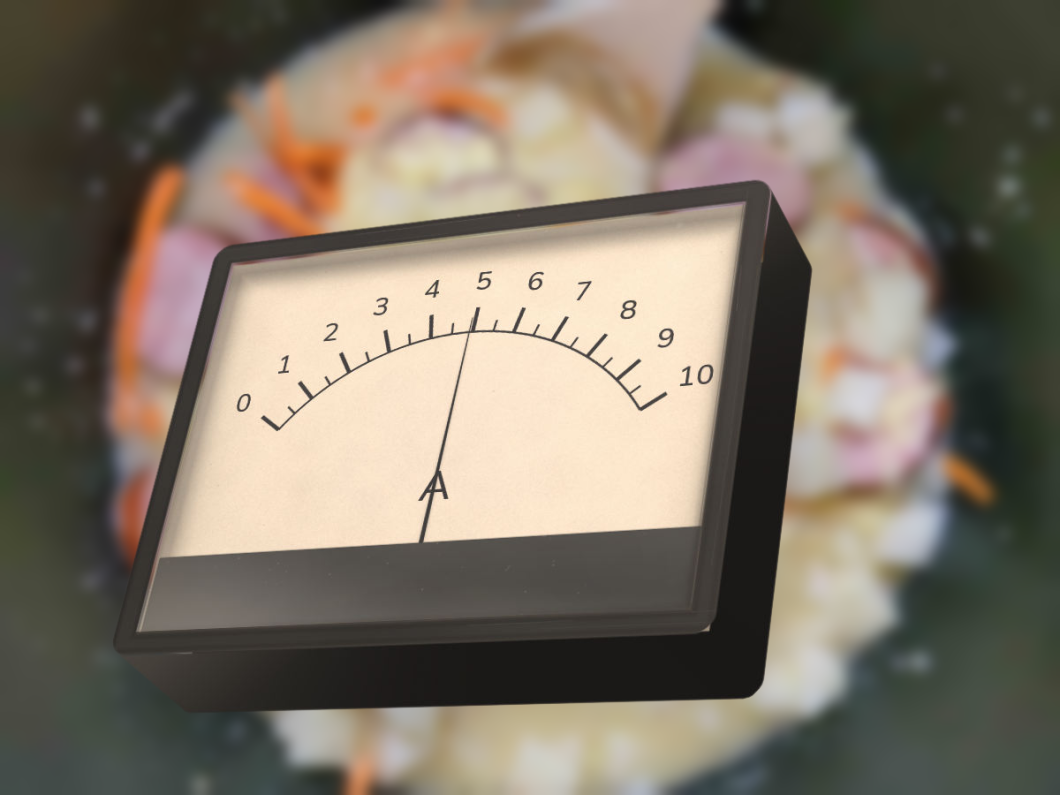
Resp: 5 A
